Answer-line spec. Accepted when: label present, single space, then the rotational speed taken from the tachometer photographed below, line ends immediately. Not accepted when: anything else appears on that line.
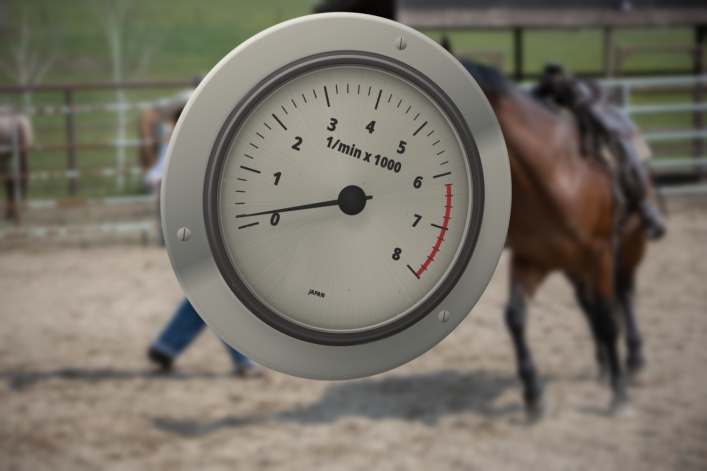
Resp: 200 rpm
